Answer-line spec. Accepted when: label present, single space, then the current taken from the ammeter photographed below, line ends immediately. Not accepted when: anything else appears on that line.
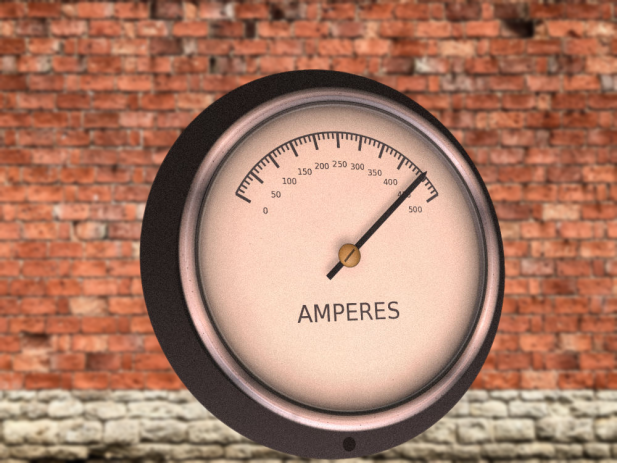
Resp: 450 A
